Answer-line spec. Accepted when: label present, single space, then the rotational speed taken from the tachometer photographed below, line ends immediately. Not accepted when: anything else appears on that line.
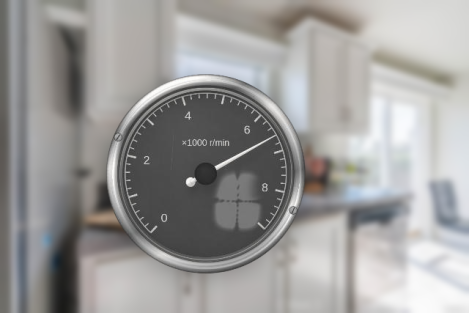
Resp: 6600 rpm
